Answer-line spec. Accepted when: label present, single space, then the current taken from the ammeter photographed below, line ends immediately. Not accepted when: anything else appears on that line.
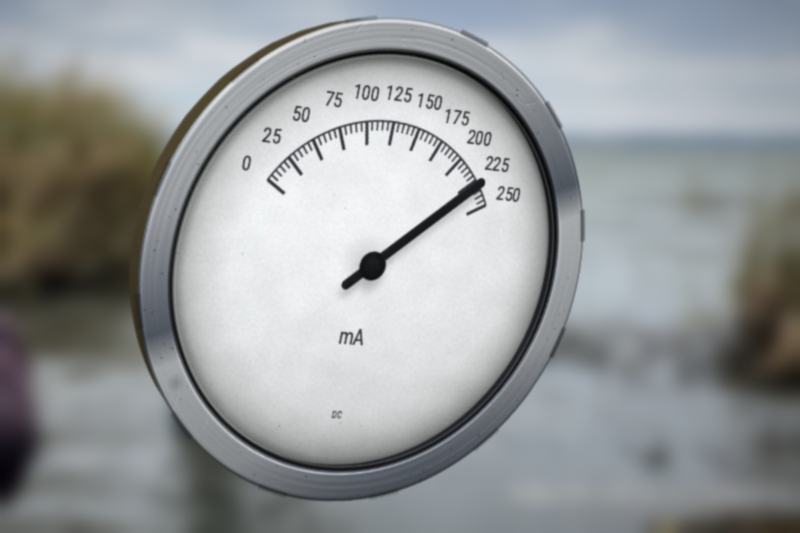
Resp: 225 mA
